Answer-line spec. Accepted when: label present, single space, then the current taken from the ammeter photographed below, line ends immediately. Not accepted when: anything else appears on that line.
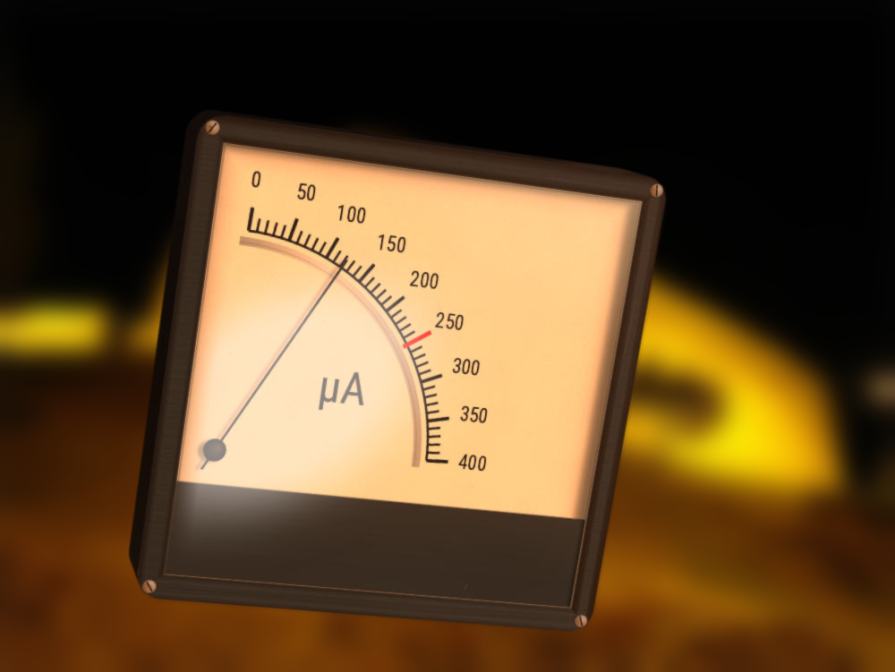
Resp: 120 µA
